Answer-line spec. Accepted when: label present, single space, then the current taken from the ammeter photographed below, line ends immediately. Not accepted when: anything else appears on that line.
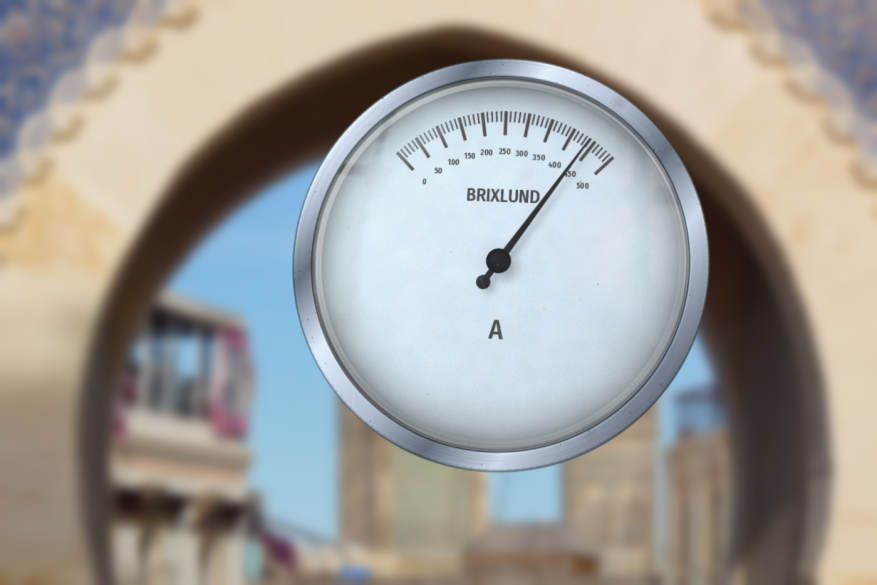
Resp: 440 A
